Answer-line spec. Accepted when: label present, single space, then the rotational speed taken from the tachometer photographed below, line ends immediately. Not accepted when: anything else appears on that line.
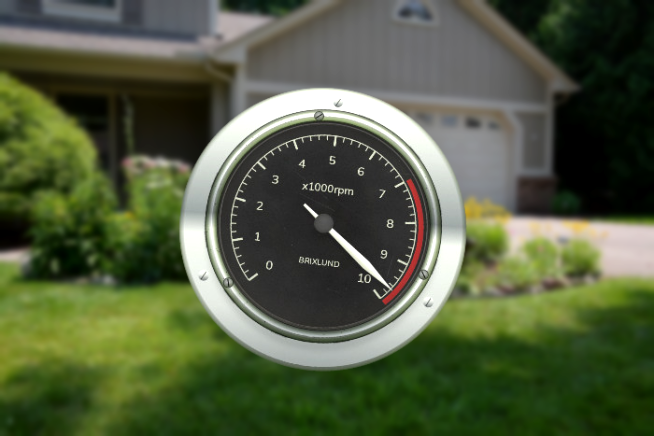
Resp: 9700 rpm
